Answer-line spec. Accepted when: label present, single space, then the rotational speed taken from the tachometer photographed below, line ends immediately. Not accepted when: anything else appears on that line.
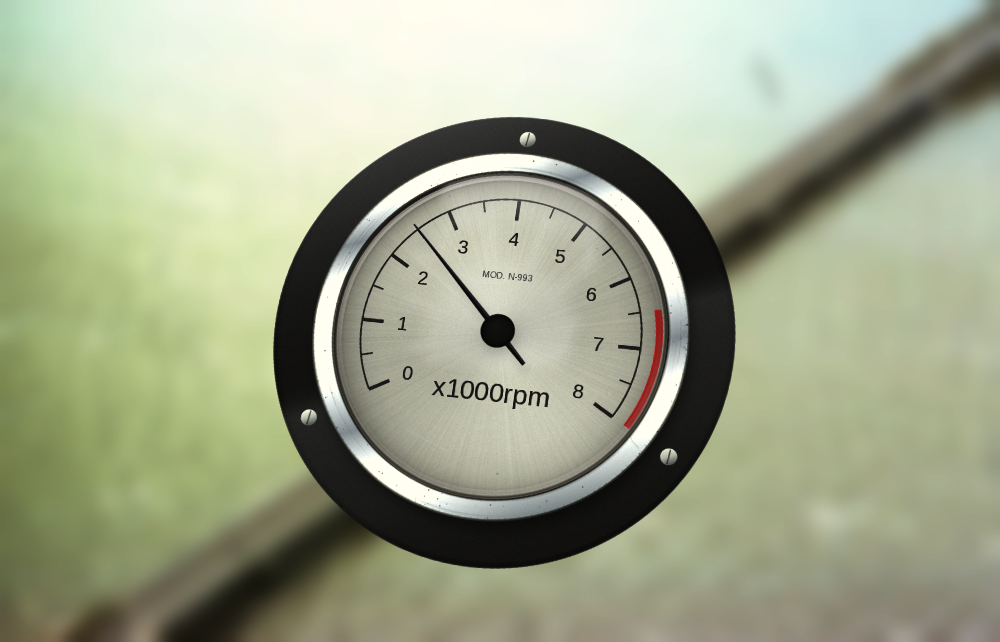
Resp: 2500 rpm
